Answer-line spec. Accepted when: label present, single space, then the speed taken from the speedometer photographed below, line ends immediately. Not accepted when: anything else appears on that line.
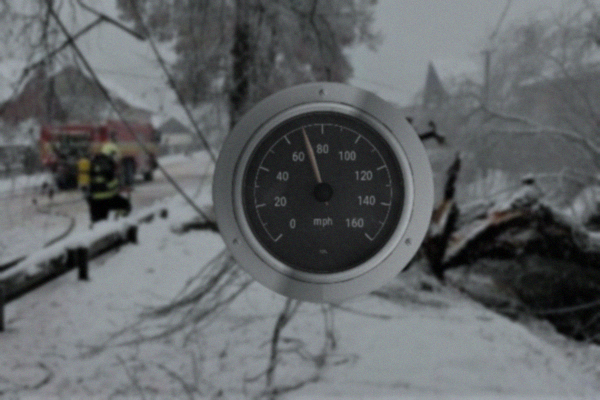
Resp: 70 mph
